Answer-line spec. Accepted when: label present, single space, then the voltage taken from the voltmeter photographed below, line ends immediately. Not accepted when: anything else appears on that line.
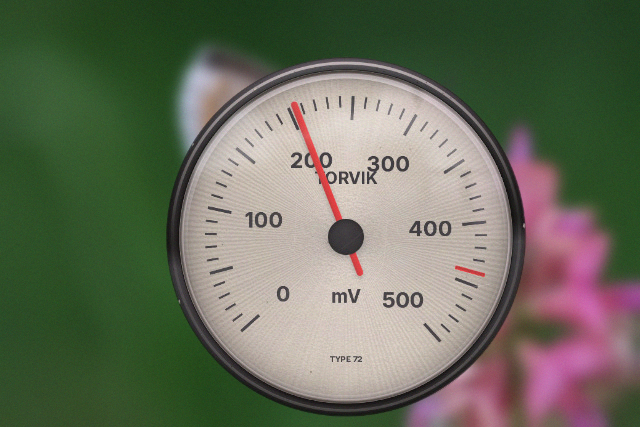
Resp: 205 mV
